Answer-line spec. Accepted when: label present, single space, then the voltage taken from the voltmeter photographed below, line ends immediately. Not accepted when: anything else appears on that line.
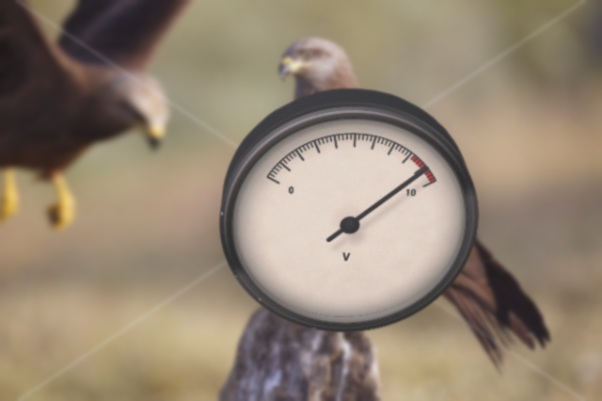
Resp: 9 V
